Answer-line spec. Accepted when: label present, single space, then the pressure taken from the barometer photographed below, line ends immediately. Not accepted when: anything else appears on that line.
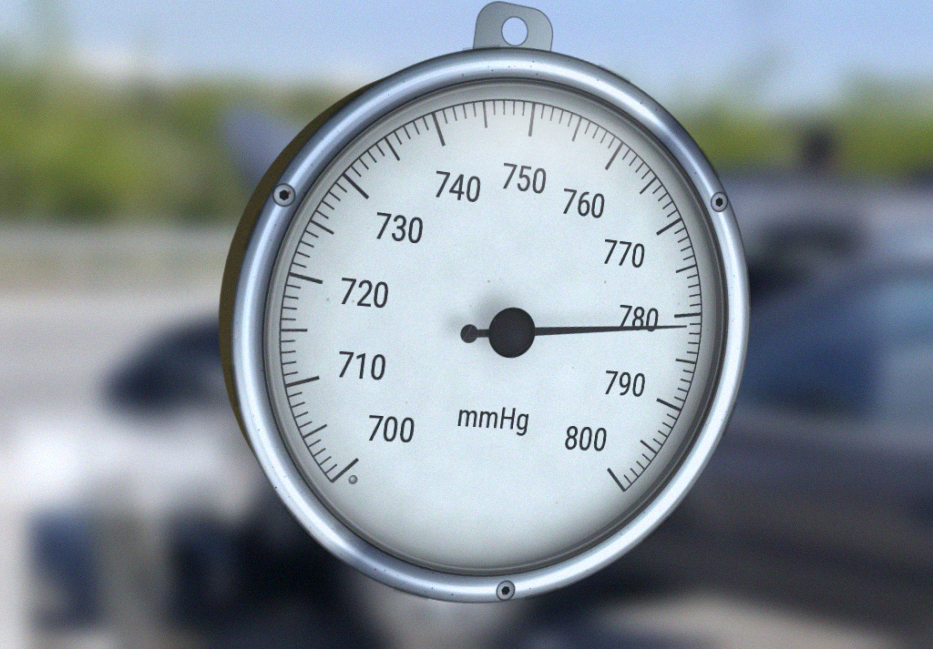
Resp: 781 mmHg
